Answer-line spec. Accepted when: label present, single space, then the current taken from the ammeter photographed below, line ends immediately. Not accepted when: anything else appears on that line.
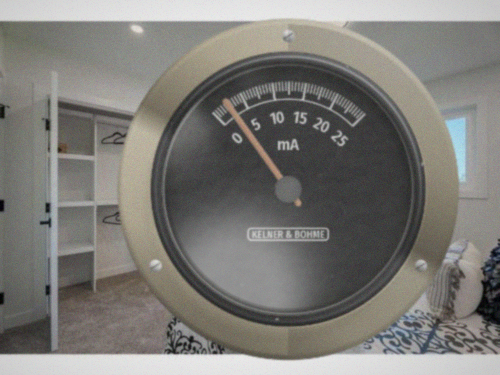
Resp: 2.5 mA
